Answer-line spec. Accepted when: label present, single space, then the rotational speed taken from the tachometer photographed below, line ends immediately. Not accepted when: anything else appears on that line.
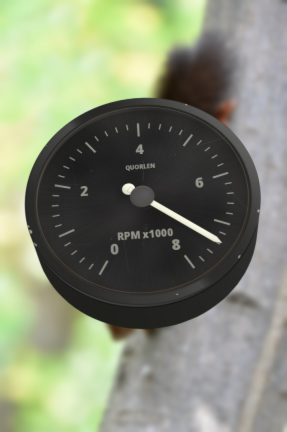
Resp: 7400 rpm
